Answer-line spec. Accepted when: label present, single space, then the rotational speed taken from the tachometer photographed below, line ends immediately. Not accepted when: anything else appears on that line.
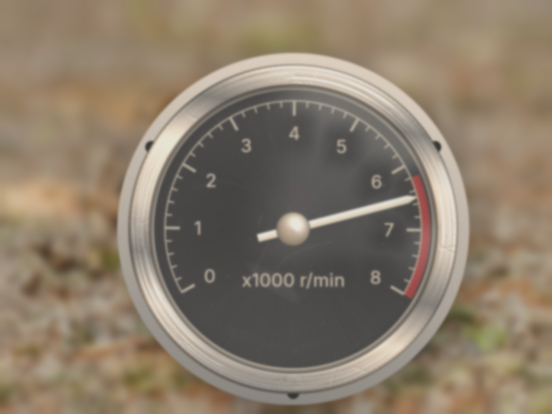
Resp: 6500 rpm
